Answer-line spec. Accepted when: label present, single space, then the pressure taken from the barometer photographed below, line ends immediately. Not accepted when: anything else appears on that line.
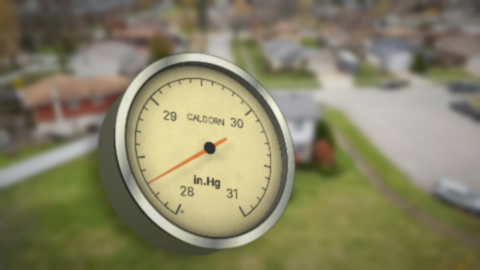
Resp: 28.3 inHg
